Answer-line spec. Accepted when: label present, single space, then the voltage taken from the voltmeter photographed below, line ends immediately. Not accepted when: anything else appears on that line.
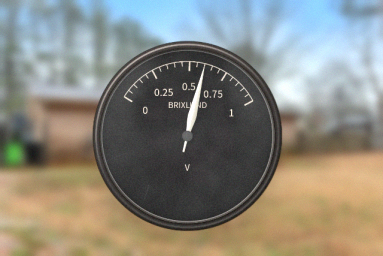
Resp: 0.6 V
